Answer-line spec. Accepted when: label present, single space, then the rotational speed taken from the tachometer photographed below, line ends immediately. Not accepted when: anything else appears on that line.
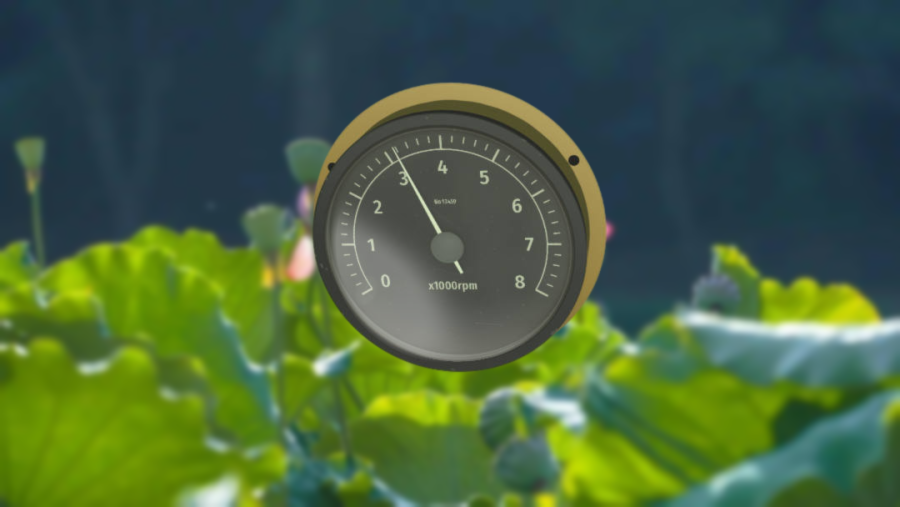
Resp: 3200 rpm
